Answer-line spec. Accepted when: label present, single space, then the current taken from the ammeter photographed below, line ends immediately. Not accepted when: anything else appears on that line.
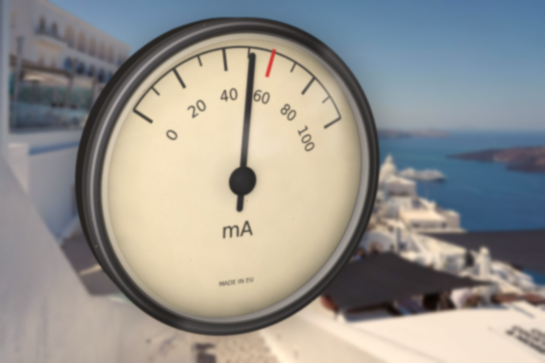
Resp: 50 mA
